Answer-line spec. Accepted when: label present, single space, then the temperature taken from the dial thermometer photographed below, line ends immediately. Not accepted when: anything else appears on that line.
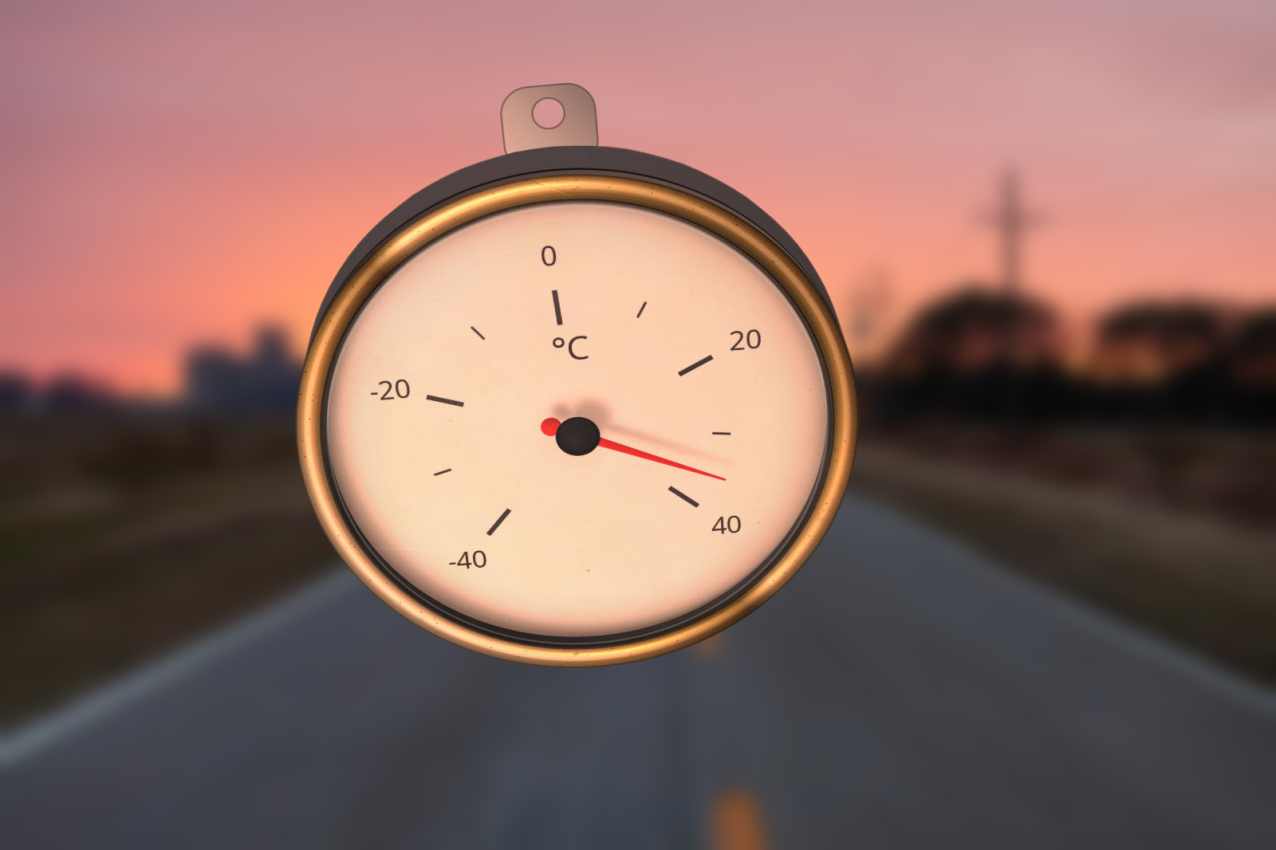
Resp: 35 °C
